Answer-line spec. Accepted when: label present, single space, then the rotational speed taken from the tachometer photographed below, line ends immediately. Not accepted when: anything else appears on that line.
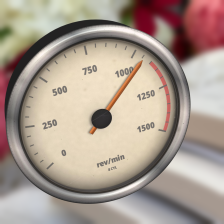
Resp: 1050 rpm
